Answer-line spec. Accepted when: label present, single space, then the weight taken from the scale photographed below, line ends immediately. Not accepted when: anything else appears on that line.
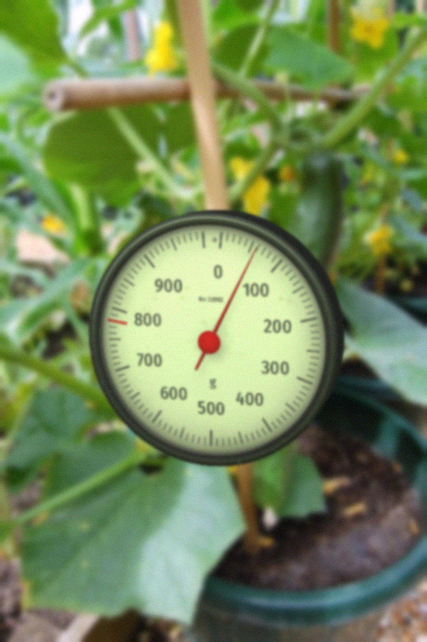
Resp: 60 g
